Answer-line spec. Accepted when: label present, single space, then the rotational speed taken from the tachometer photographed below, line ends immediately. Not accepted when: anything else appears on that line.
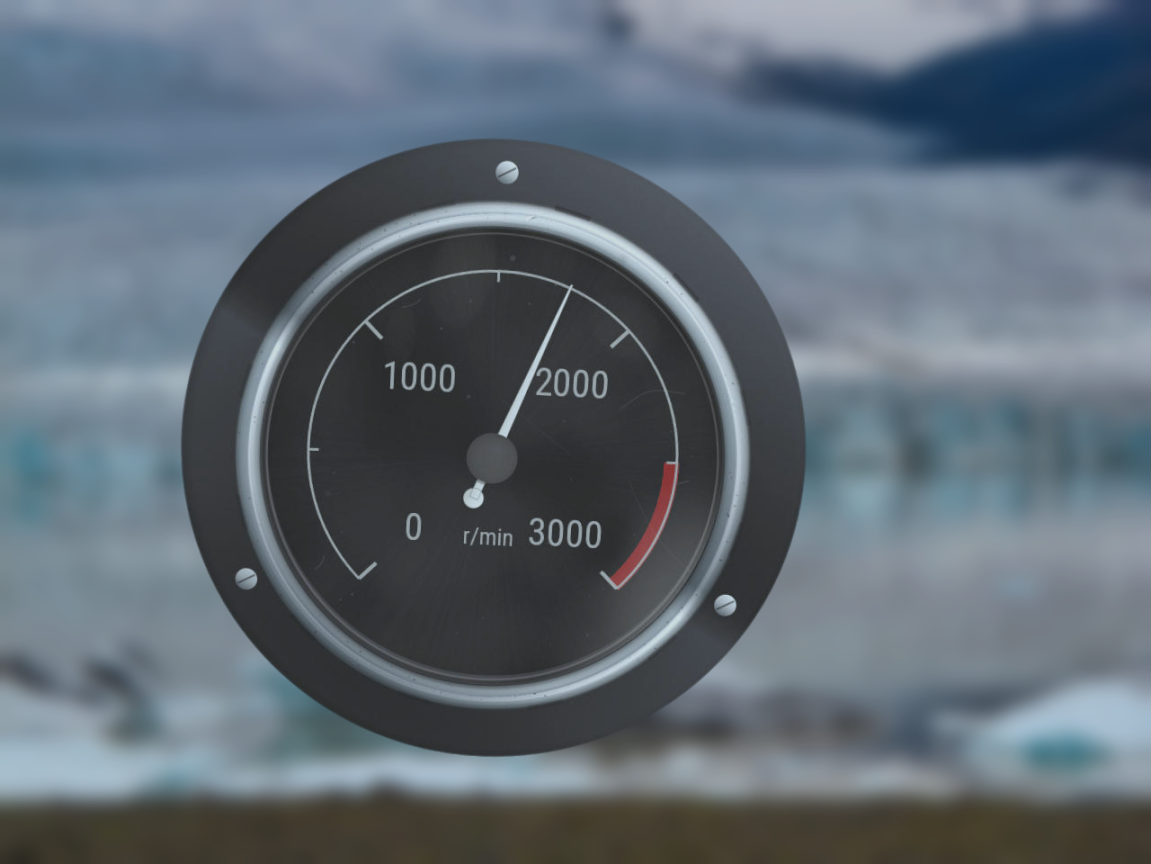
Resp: 1750 rpm
